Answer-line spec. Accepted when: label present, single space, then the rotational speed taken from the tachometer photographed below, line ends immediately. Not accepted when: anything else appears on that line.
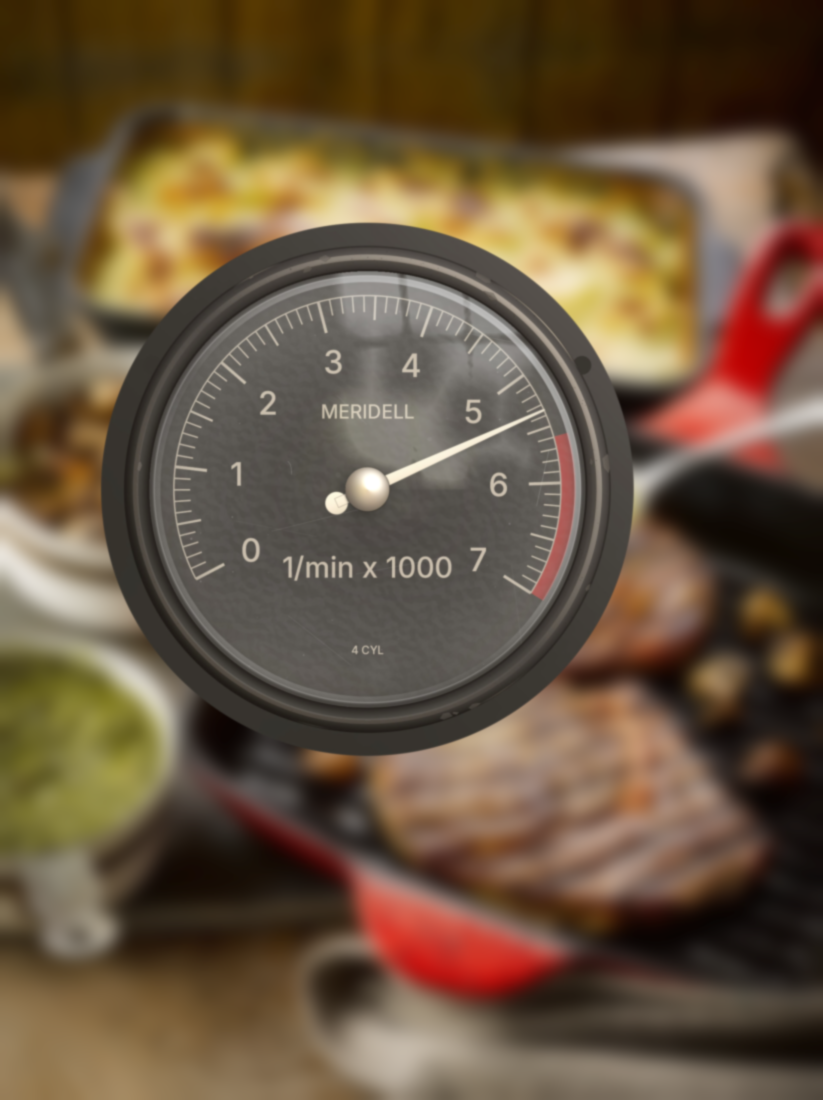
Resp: 5350 rpm
